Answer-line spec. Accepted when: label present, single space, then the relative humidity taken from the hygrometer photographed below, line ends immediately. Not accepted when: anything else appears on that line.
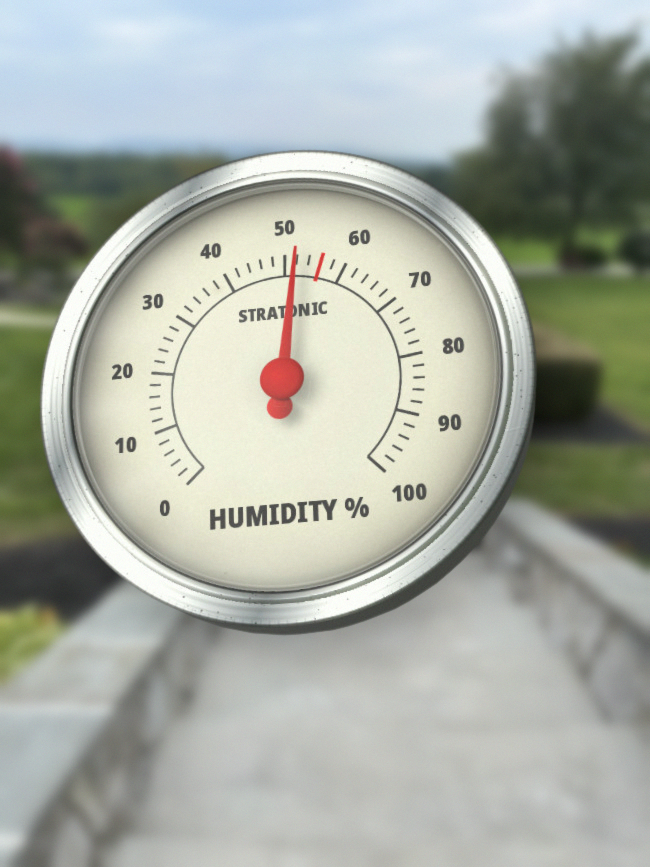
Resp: 52 %
